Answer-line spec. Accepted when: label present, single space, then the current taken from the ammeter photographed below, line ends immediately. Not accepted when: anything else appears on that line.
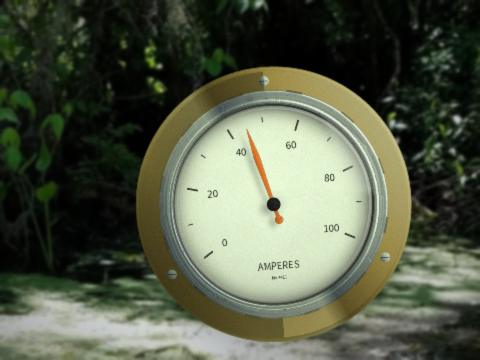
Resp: 45 A
